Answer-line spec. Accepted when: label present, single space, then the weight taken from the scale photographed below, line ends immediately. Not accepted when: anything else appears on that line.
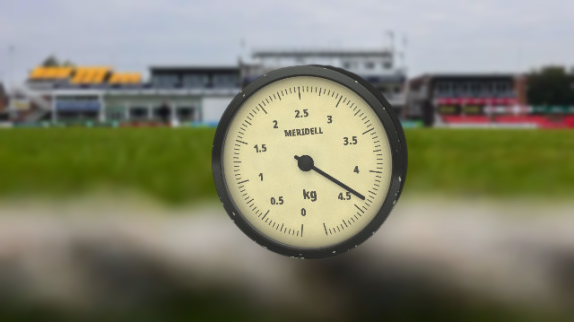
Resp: 4.35 kg
